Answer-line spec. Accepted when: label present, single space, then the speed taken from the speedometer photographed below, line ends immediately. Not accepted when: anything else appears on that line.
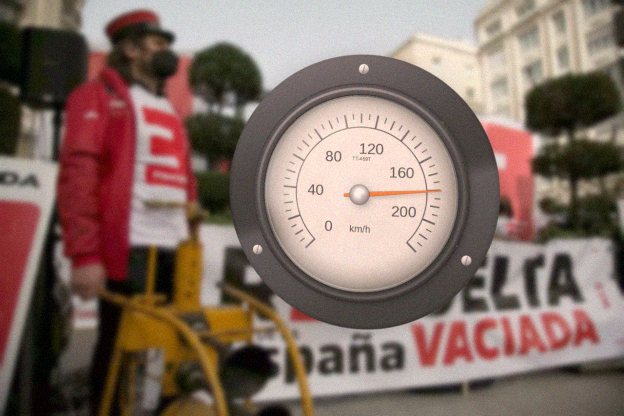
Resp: 180 km/h
